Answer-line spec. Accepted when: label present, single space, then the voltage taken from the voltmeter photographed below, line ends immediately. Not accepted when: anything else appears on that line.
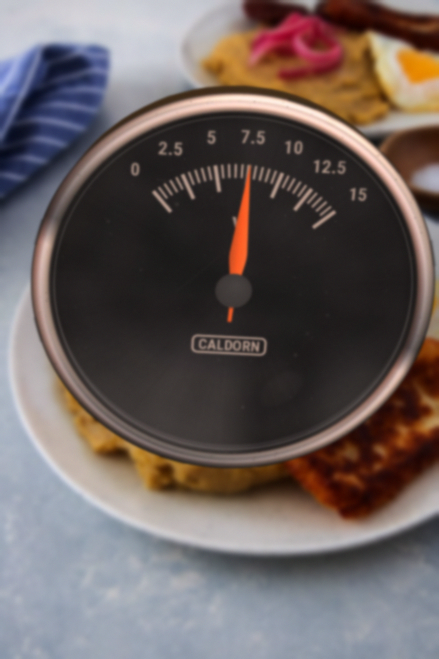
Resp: 7.5 V
